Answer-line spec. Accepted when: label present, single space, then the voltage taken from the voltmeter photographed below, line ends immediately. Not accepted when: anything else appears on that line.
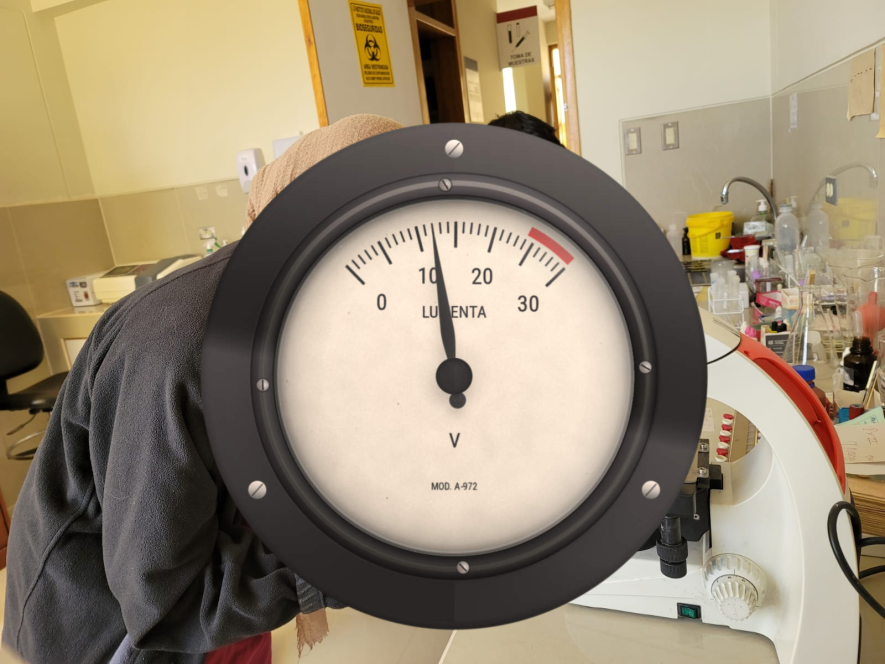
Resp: 12 V
